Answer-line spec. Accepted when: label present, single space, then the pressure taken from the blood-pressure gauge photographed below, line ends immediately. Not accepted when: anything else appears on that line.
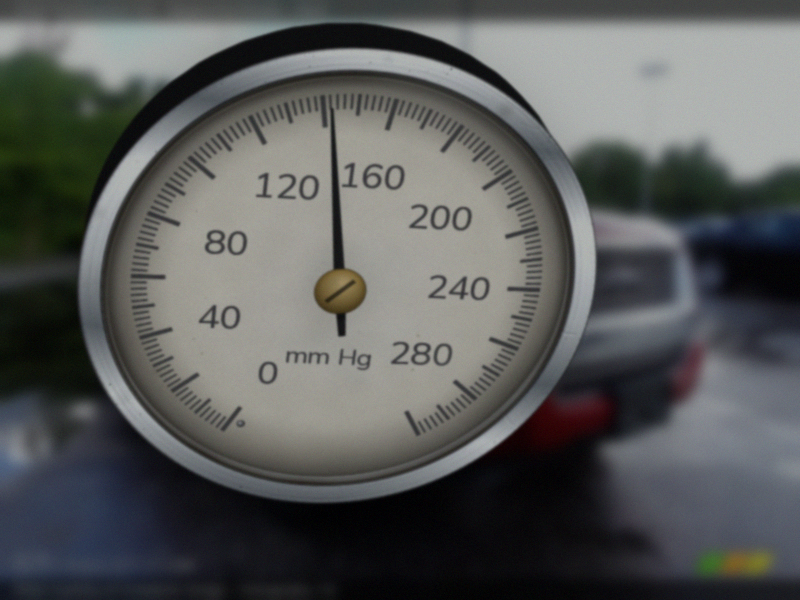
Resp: 142 mmHg
